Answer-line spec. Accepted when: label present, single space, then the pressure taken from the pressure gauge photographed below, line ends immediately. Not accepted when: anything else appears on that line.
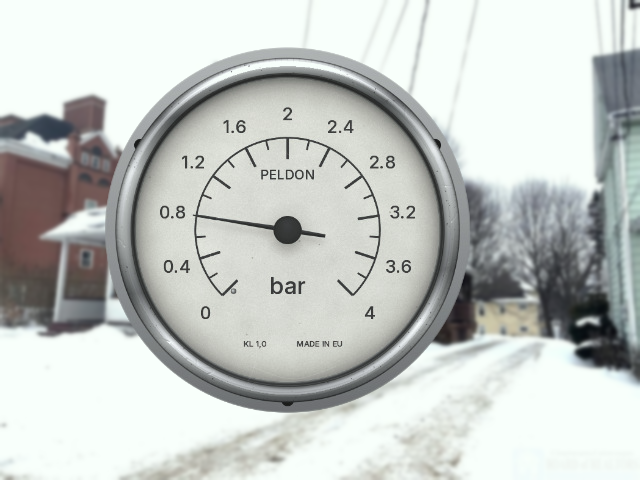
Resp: 0.8 bar
